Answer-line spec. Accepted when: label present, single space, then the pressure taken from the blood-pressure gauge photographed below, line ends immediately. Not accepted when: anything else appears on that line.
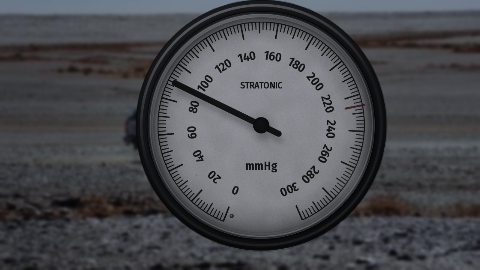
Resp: 90 mmHg
